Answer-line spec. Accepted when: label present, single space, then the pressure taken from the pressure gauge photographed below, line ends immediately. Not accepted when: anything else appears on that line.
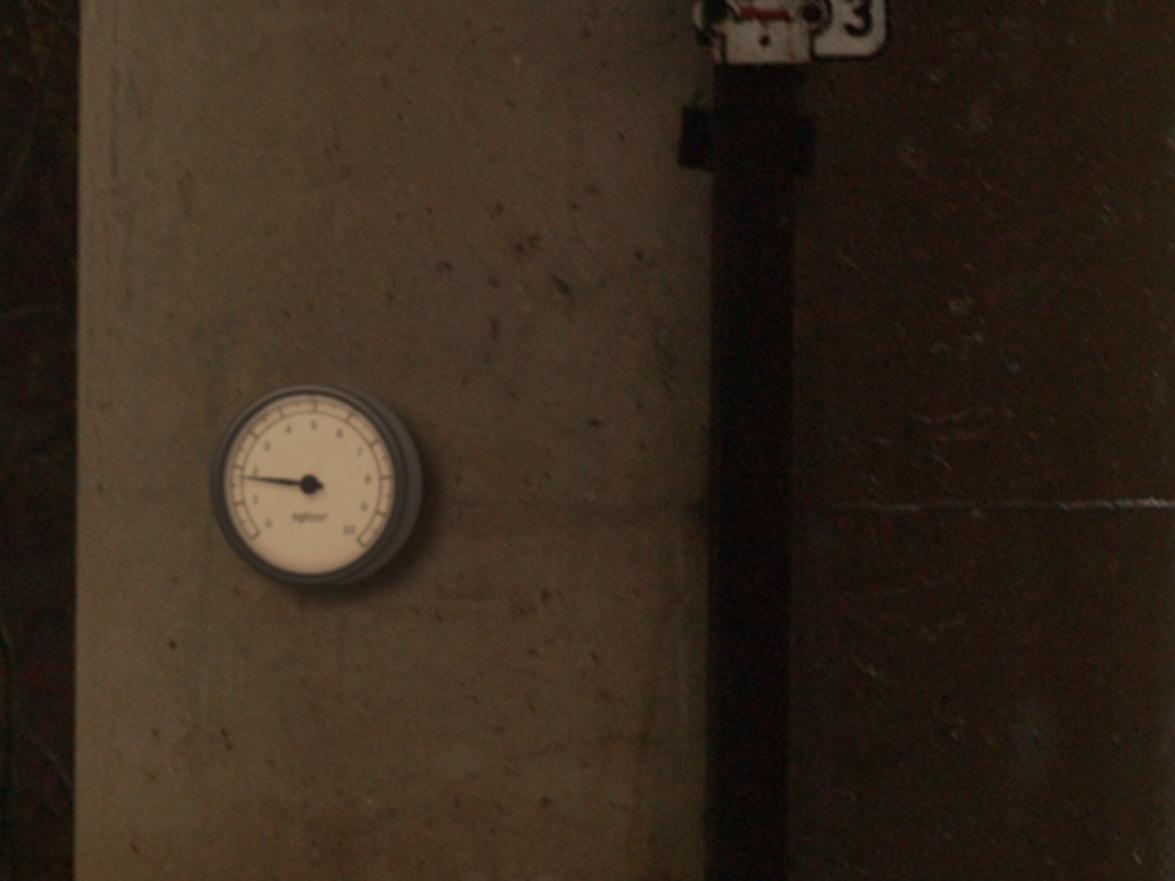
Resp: 1.75 kg/cm²
